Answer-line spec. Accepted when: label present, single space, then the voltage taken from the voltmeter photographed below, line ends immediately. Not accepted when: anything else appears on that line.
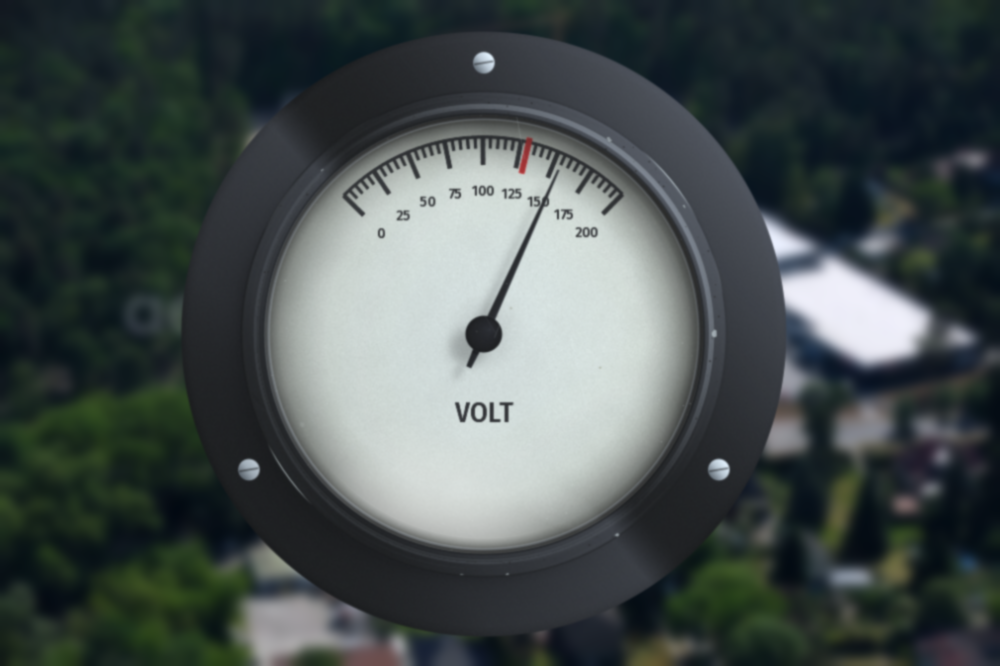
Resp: 155 V
